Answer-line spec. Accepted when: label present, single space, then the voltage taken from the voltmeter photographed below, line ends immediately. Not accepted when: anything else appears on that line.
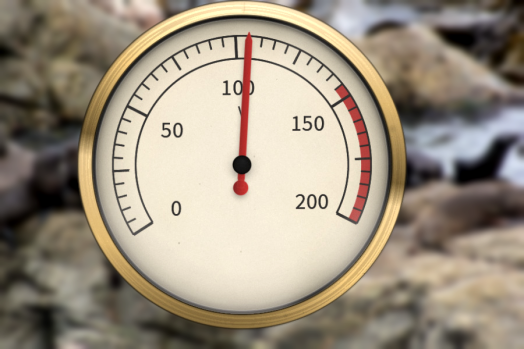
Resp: 105 V
